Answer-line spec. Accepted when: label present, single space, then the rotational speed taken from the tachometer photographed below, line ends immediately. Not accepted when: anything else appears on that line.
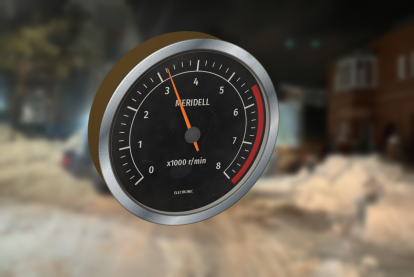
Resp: 3200 rpm
